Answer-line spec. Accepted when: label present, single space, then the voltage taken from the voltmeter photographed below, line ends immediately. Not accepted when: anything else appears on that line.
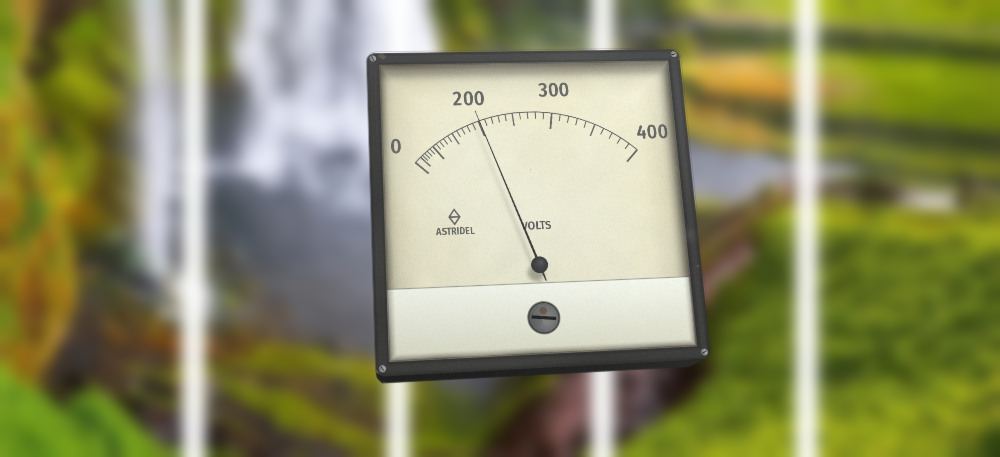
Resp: 200 V
